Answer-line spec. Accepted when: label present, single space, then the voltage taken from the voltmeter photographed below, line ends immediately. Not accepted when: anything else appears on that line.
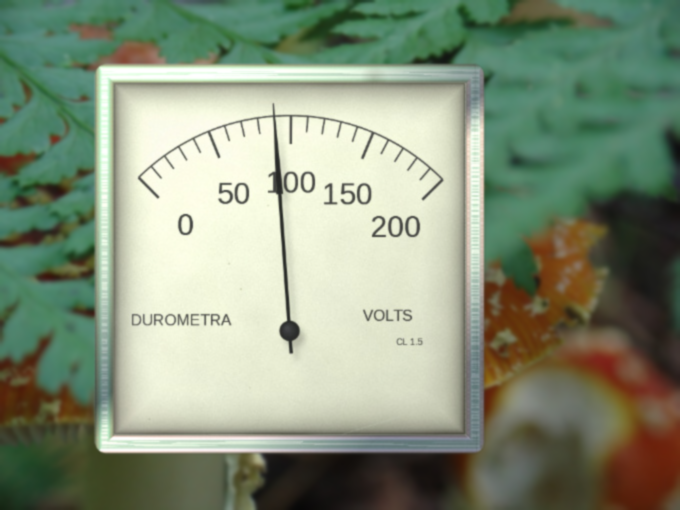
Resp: 90 V
